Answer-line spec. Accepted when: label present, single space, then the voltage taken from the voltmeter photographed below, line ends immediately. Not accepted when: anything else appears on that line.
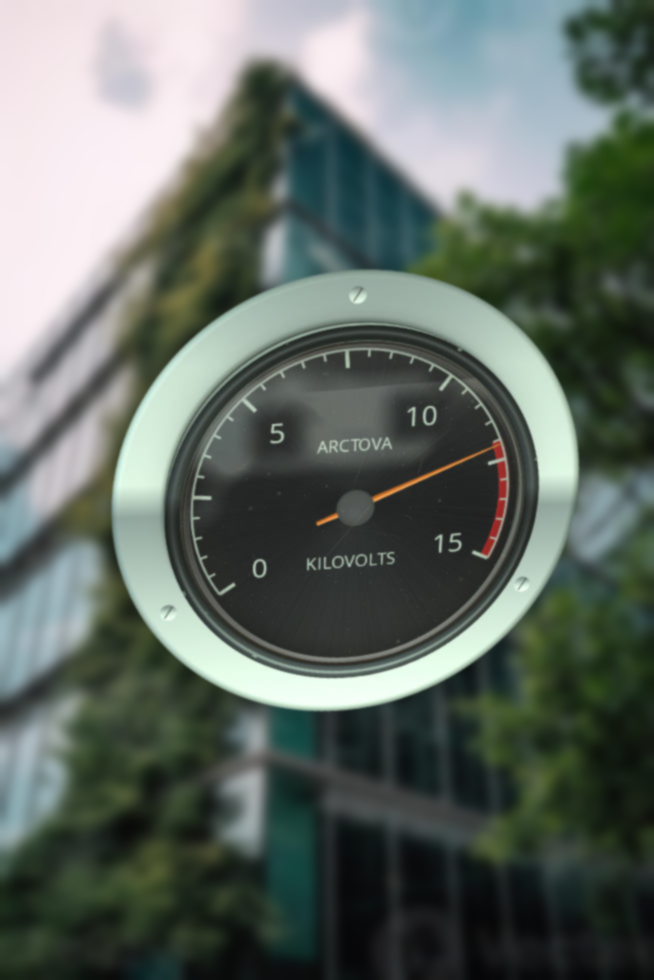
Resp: 12 kV
